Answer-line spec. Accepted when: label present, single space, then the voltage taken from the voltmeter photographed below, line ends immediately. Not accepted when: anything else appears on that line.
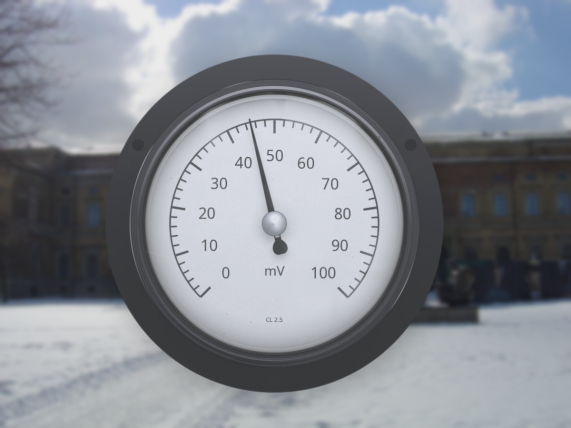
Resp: 45 mV
